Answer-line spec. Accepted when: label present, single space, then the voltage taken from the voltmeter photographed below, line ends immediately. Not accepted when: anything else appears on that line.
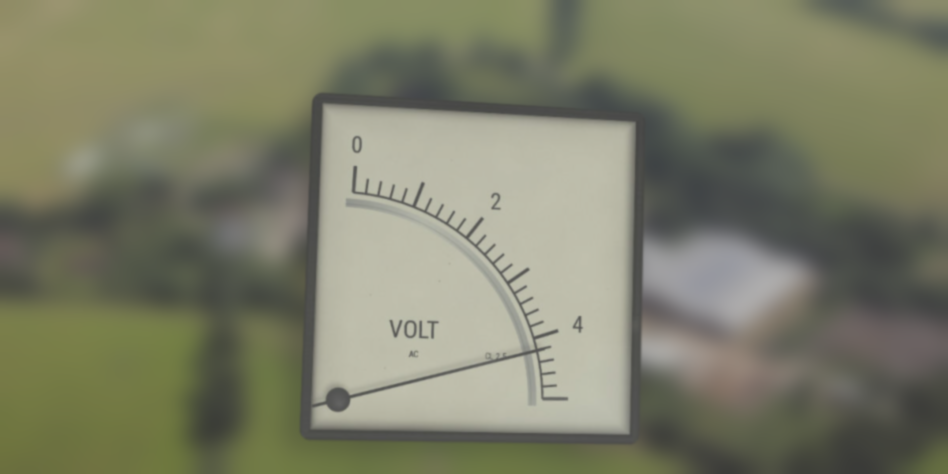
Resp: 4.2 V
